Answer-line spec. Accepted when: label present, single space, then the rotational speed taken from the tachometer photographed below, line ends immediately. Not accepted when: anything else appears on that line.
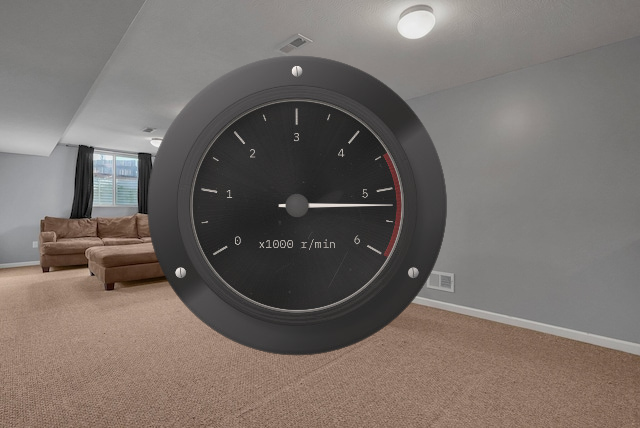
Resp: 5250 rpm
